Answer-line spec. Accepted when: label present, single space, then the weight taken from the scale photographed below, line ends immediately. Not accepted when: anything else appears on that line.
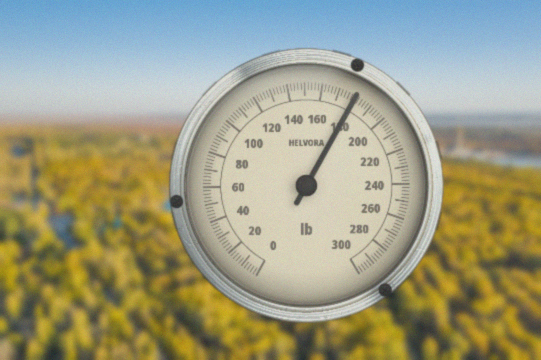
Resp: 180 lb
